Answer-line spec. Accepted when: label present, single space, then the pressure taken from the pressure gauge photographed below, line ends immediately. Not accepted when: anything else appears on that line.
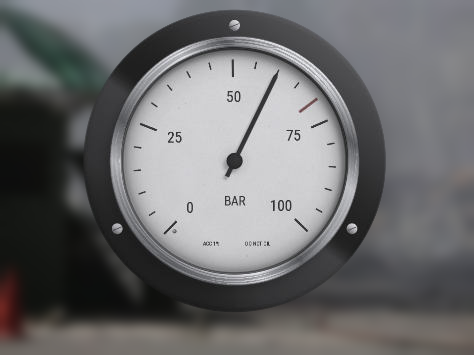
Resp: 60 bar
